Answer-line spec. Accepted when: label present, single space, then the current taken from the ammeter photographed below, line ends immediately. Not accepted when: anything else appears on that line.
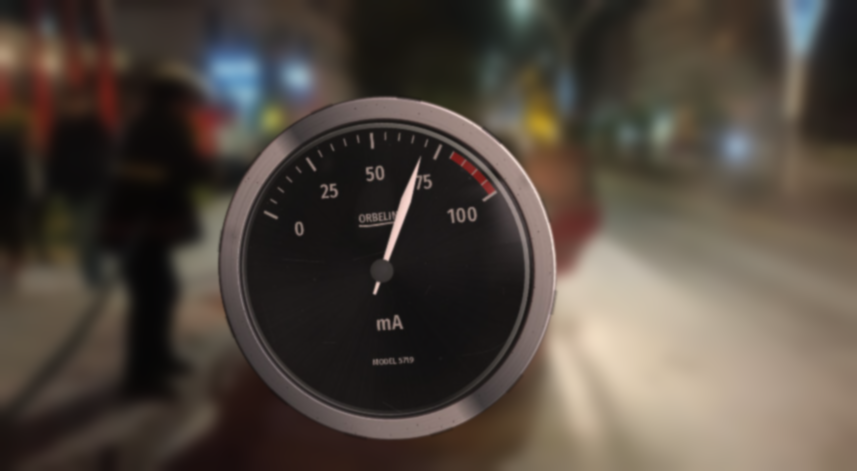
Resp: 70 mA
